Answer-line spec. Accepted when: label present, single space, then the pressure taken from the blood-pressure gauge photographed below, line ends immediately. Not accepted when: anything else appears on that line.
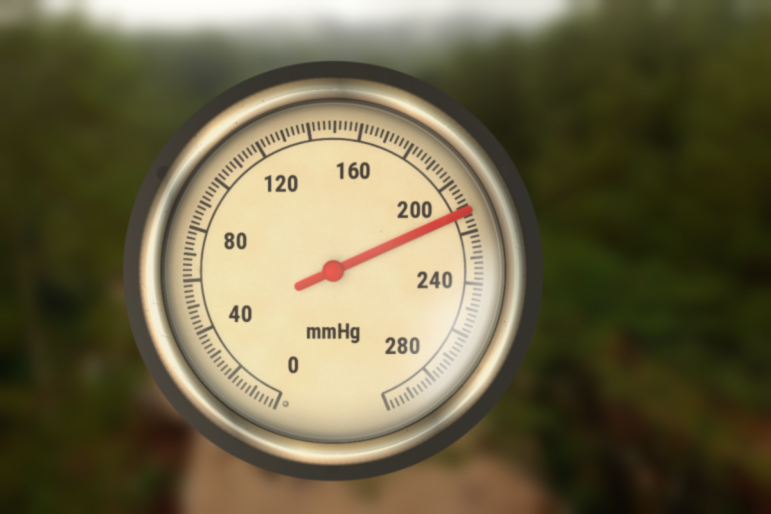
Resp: 212 mmHg
